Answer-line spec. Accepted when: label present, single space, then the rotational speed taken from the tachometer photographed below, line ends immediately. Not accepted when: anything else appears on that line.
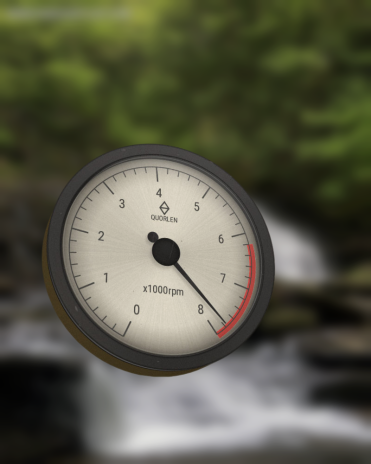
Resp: 7800 rpm
